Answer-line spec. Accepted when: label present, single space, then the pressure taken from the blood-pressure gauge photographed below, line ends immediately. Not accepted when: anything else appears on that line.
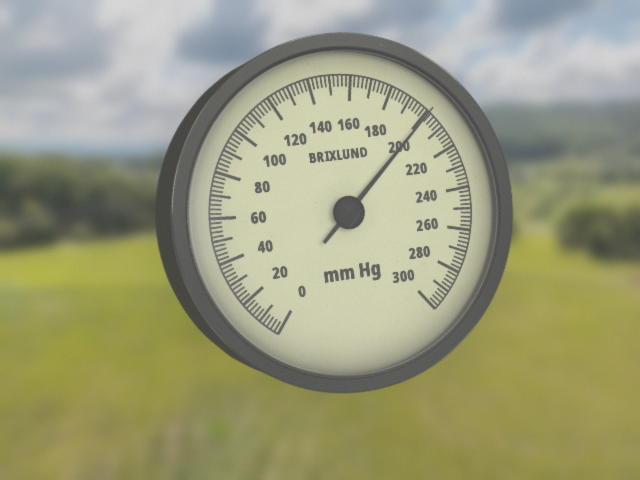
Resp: 200 mmHg
